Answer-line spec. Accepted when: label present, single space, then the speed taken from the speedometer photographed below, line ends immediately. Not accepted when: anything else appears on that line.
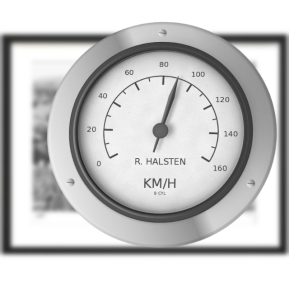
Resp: 90 km/h
